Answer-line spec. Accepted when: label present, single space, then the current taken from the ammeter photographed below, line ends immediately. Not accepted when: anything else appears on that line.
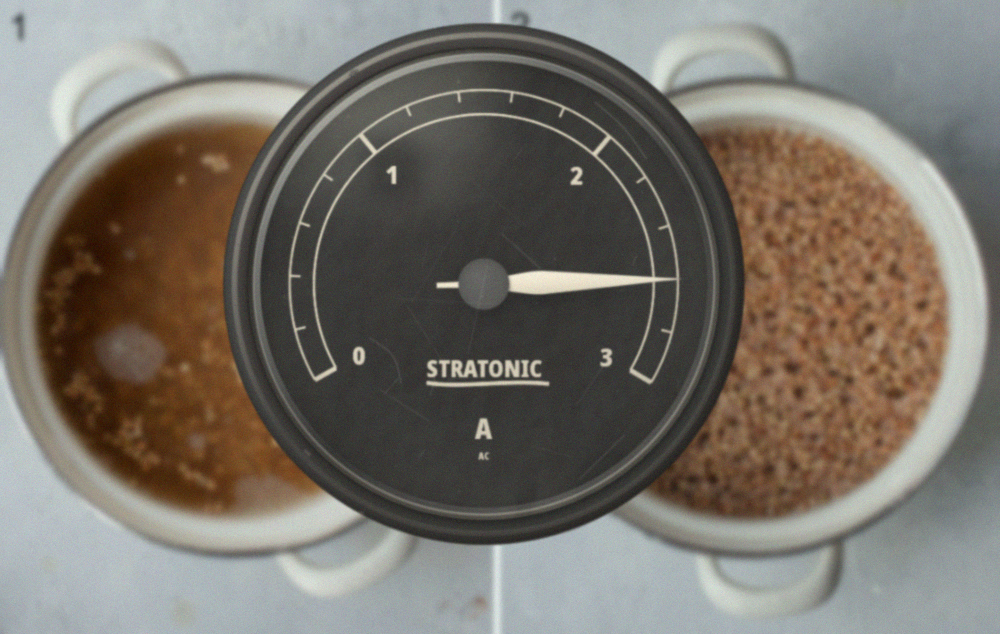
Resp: 2.6 A
